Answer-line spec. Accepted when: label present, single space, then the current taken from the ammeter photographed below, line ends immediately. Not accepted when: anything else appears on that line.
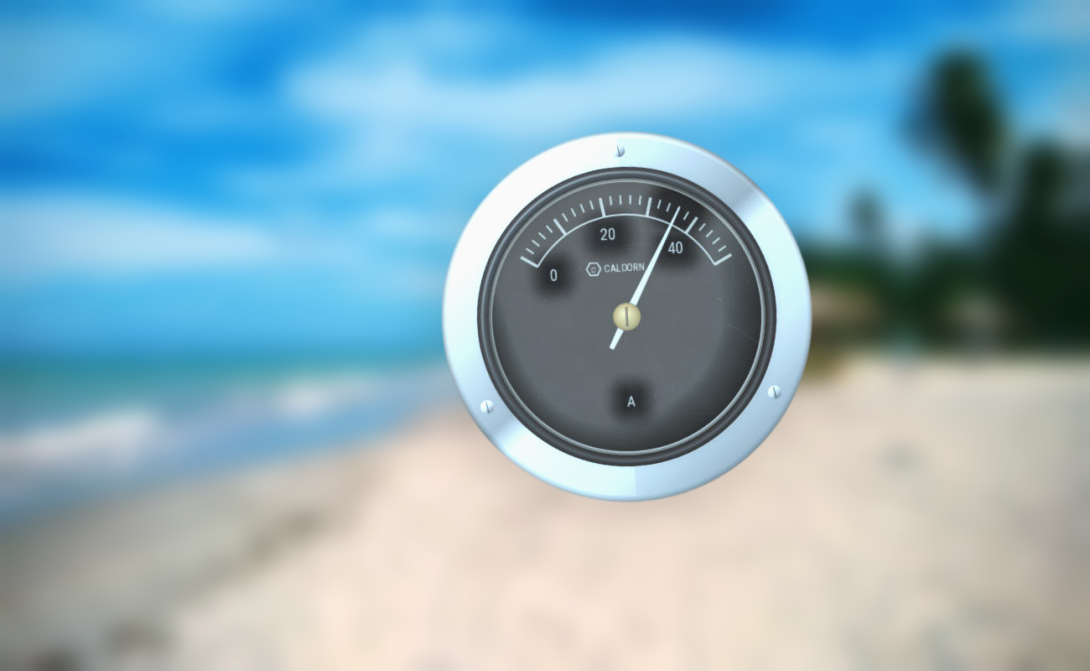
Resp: 36 A
